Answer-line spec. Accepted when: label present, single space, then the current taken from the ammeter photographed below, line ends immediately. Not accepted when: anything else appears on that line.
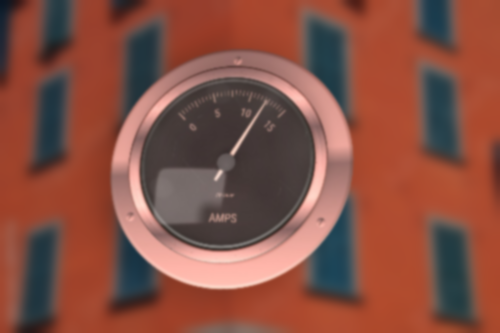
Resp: 12.5 A
